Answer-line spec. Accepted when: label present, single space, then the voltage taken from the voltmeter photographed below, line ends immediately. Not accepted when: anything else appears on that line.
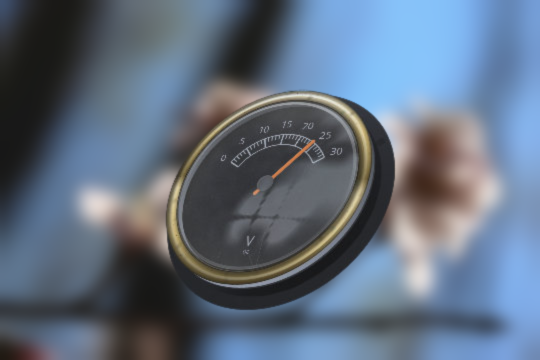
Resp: 25 V
